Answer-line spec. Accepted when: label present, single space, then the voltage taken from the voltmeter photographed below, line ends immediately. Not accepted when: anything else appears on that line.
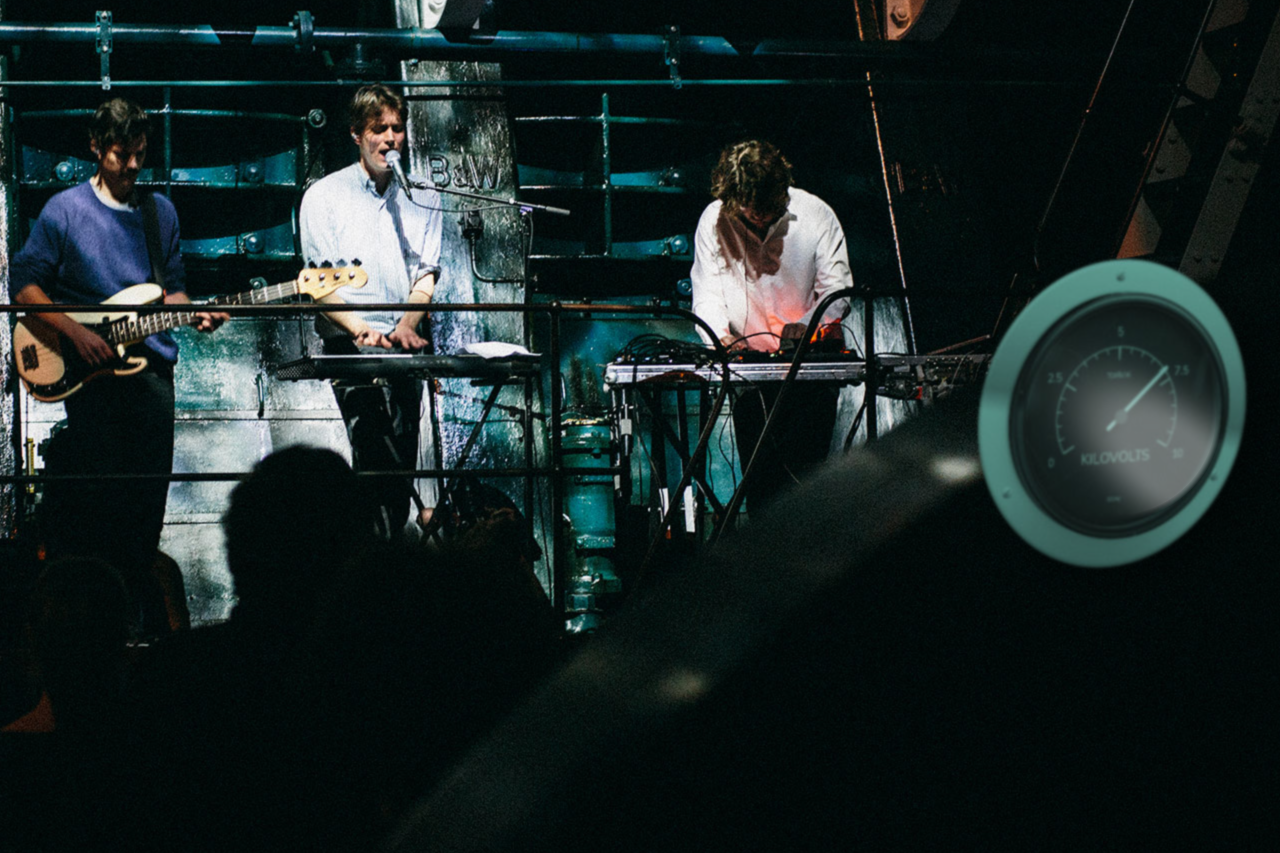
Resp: 7 kV
